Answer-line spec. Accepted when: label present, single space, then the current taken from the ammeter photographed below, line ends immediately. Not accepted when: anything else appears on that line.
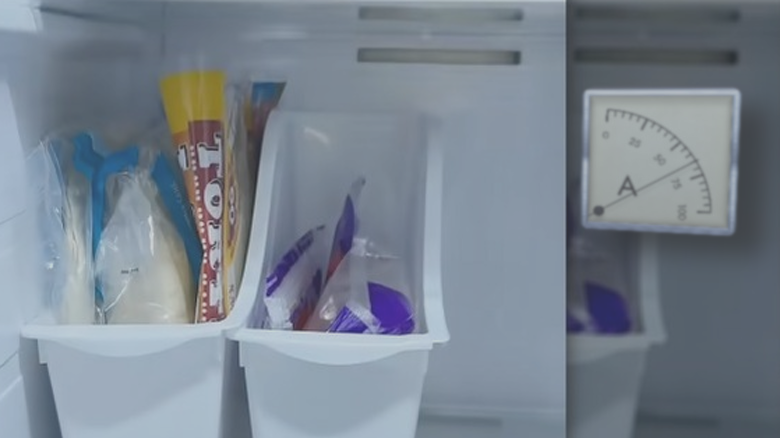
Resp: 65 A
